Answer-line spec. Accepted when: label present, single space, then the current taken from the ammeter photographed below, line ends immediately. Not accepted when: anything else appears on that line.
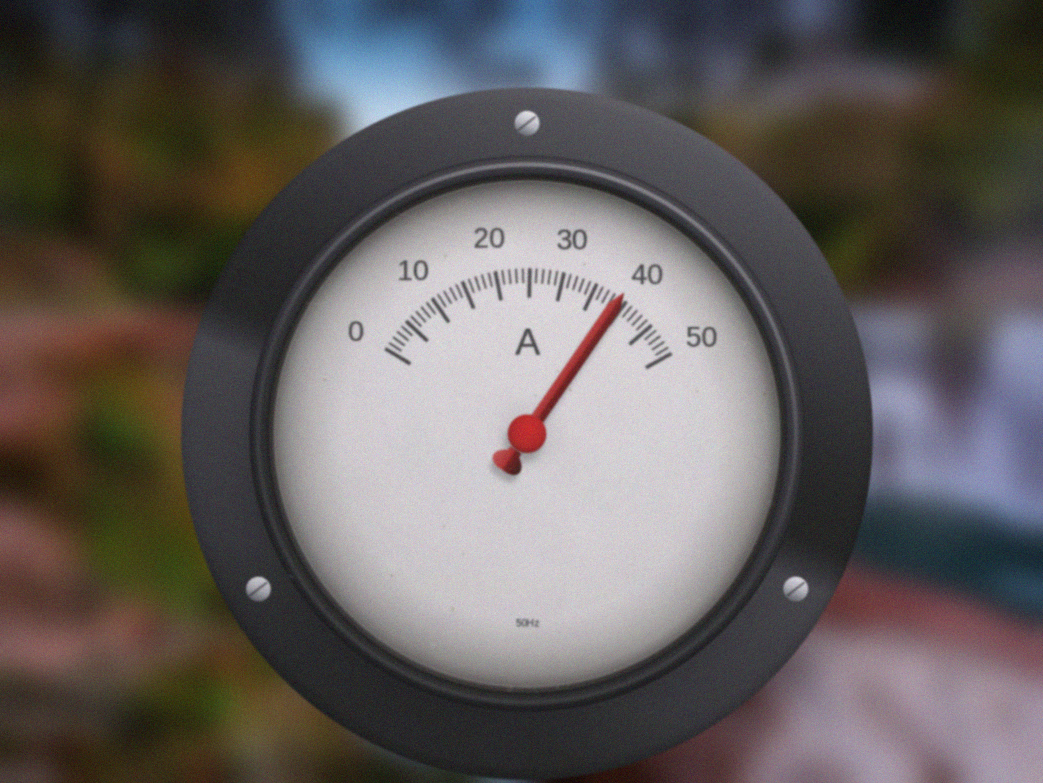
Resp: 39 A
